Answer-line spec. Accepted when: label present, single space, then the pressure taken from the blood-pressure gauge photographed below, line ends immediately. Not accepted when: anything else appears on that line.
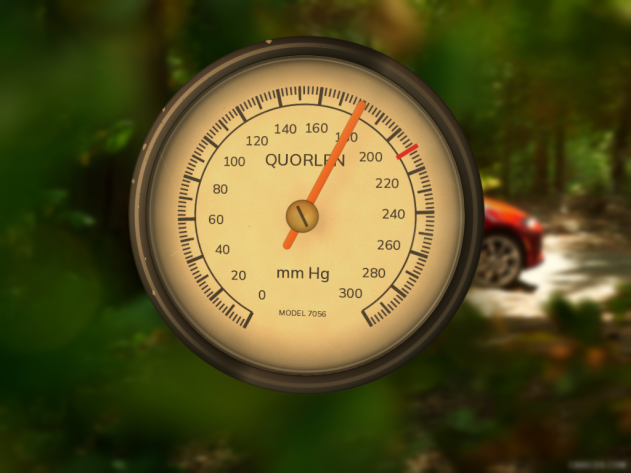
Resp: 180 mmHg
